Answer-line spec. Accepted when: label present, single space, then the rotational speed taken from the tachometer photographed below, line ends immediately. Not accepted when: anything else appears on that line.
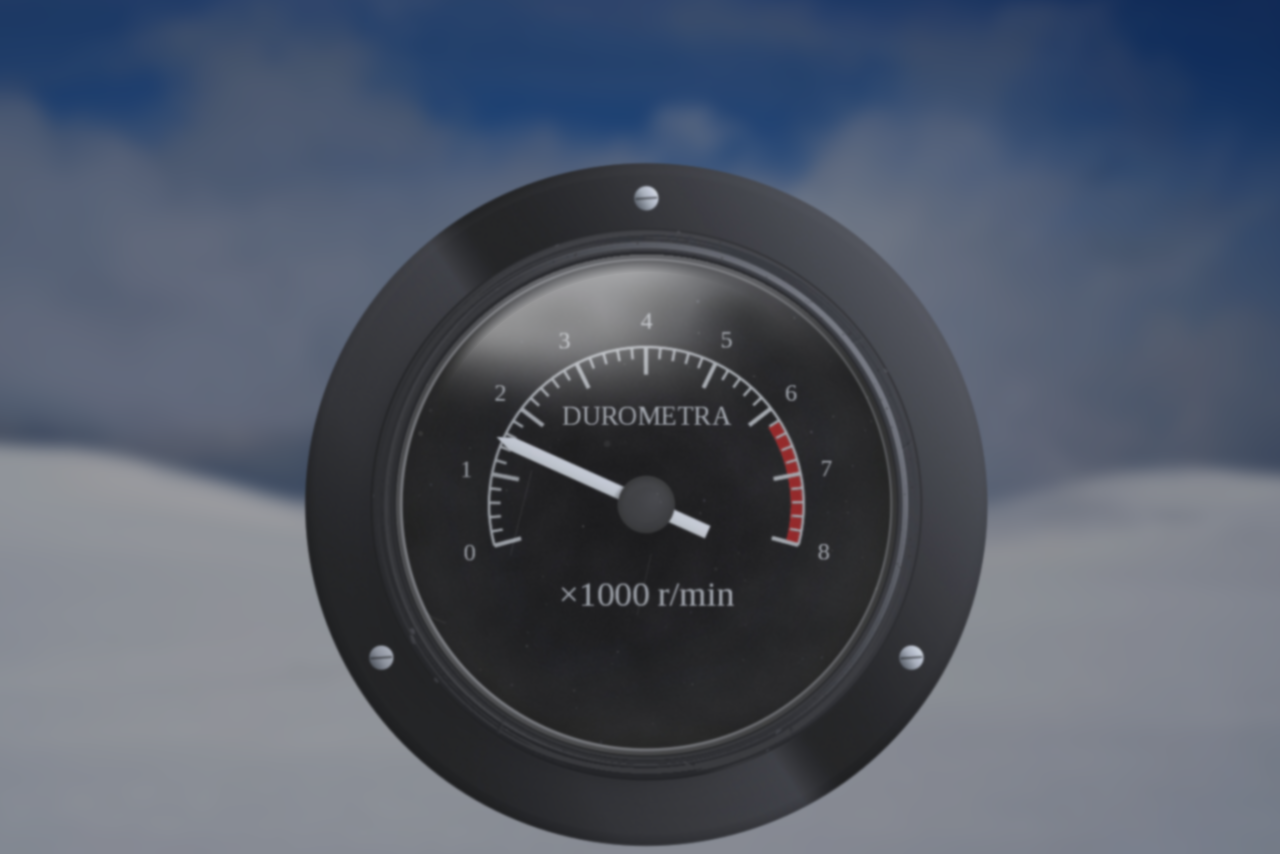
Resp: 1500 rpm
